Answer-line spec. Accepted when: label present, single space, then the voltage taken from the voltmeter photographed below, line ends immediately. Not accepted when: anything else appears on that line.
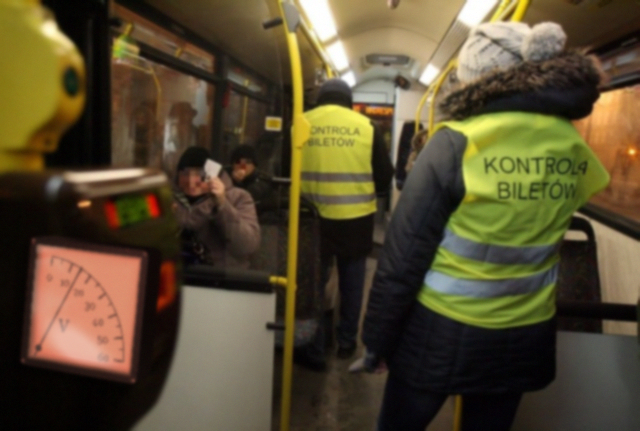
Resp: 15 V
